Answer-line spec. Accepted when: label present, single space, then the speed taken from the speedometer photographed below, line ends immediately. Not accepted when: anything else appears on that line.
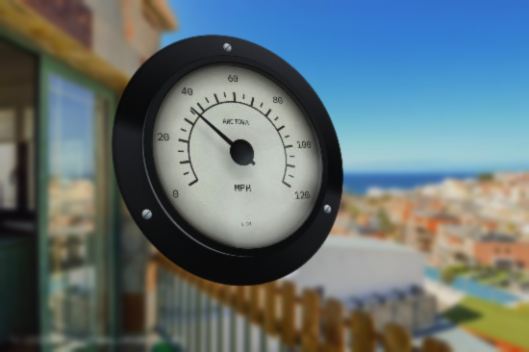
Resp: 35 mph
